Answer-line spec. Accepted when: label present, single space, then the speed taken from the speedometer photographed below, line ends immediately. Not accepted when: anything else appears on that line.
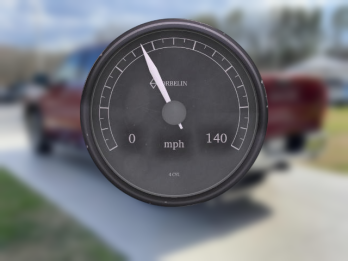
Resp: 55 mph
